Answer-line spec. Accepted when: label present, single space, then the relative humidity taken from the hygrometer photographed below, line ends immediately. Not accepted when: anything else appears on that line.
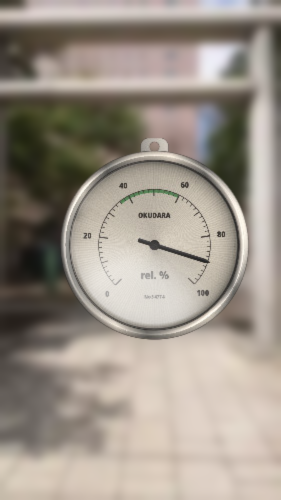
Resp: 90 %
